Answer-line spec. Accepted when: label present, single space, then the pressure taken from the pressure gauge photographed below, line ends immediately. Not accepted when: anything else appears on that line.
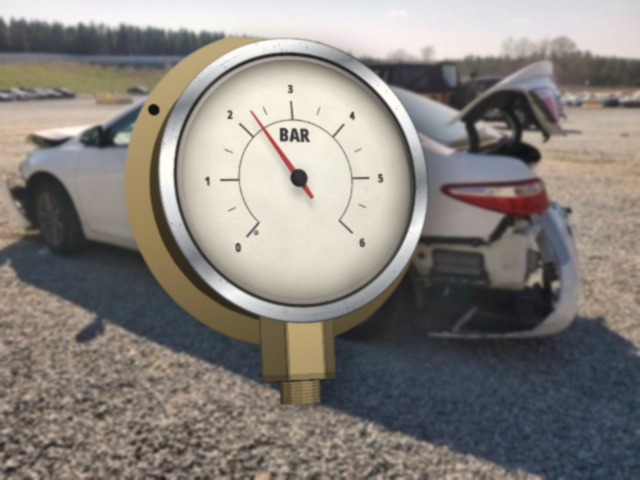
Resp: 2.25 bar
